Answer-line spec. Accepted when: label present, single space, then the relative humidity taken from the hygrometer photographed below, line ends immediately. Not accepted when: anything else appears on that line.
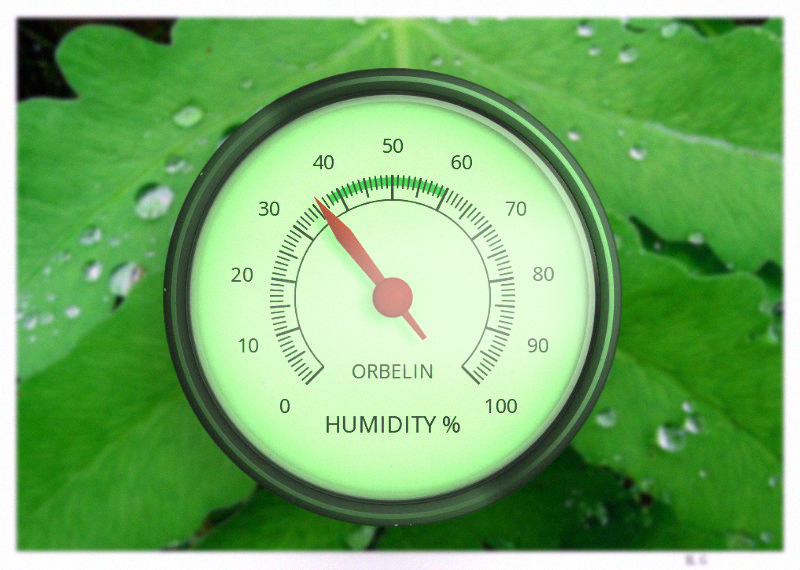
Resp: 36 %
